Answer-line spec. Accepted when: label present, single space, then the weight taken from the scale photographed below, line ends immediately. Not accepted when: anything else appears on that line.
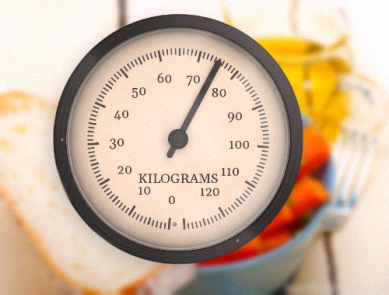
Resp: 75 kg
